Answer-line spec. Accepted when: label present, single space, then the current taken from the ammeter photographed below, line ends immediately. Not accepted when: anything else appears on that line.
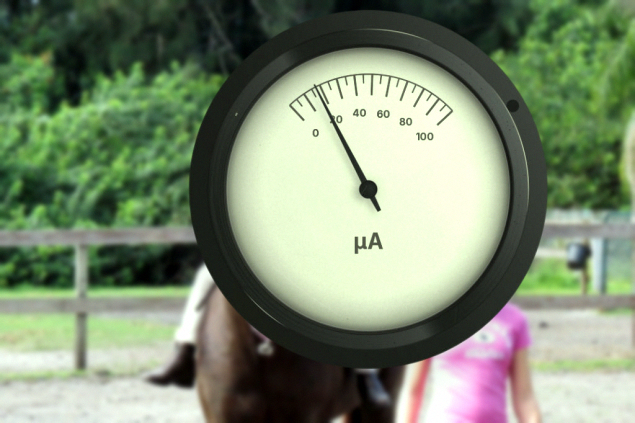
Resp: 17.5 µA
